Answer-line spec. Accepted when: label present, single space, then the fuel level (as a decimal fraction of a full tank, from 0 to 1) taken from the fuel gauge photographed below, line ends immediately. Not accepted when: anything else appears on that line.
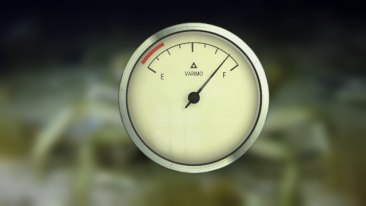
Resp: 0.875
